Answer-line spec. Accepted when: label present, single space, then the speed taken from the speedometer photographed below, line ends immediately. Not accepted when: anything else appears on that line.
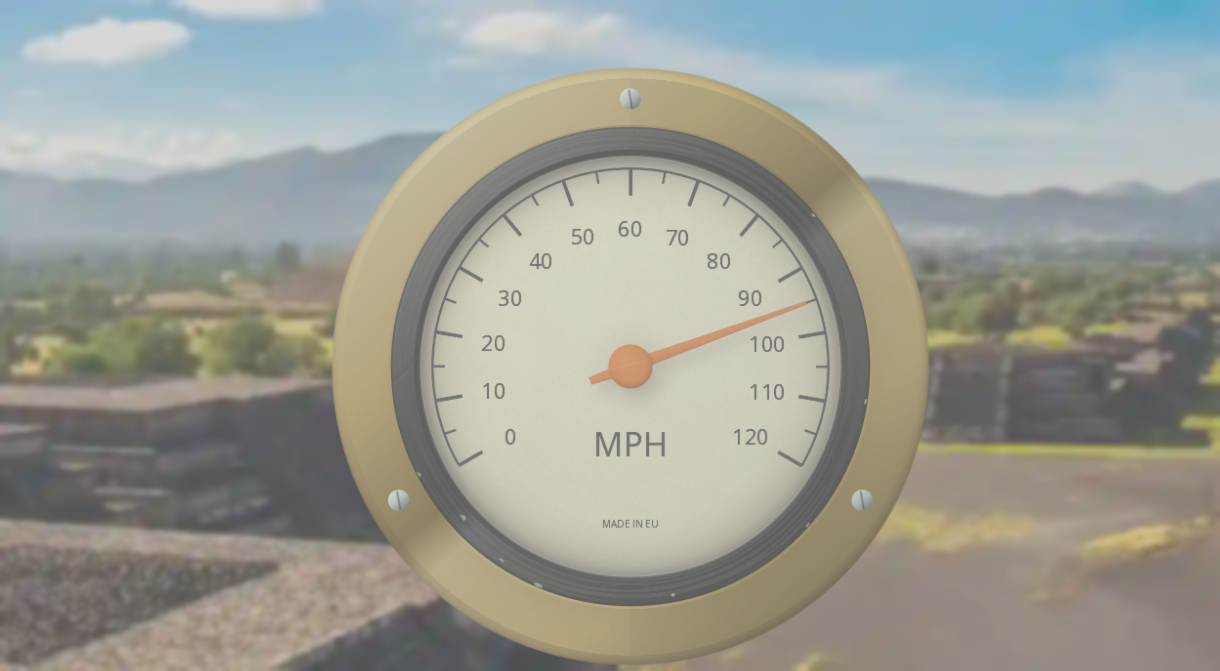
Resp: 95 mph
